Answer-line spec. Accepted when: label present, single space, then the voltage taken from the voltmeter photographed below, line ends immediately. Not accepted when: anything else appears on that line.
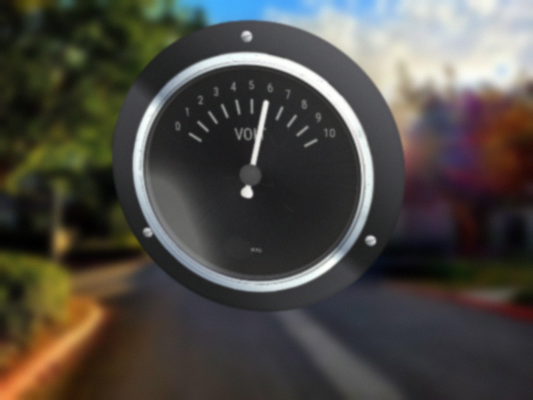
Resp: 6 V
